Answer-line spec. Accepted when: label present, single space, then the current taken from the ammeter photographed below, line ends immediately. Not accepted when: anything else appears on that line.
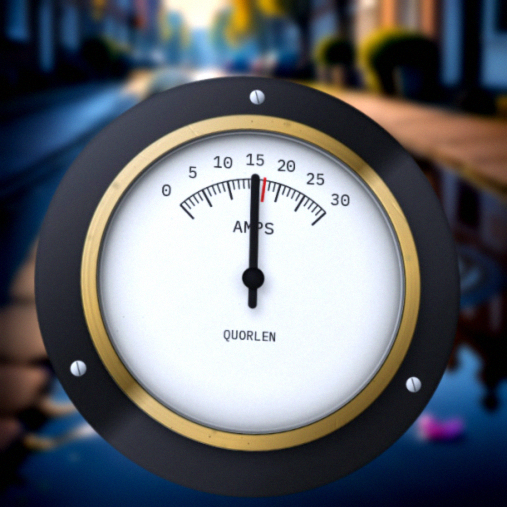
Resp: 15 A
